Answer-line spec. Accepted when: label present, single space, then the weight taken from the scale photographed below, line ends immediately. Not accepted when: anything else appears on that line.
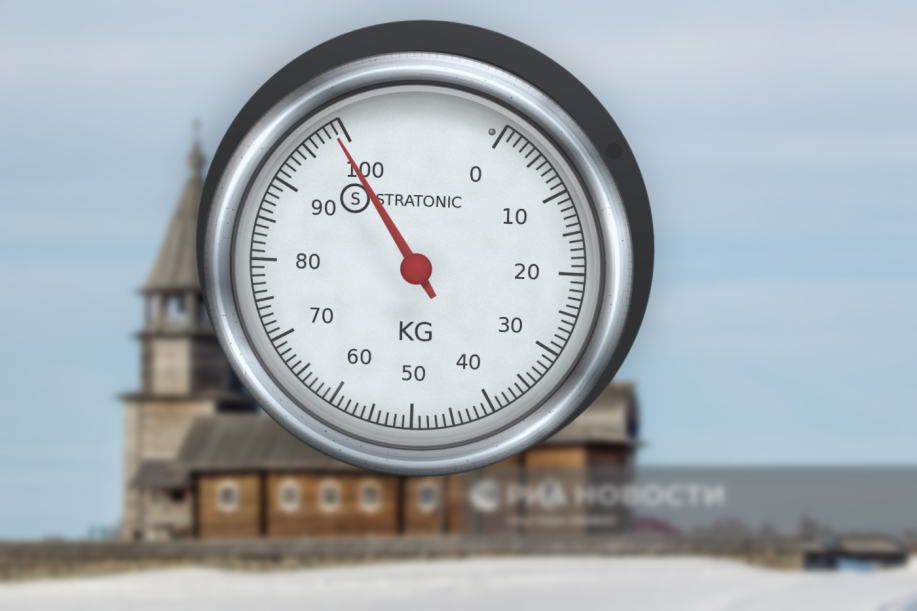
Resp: 99 kg
